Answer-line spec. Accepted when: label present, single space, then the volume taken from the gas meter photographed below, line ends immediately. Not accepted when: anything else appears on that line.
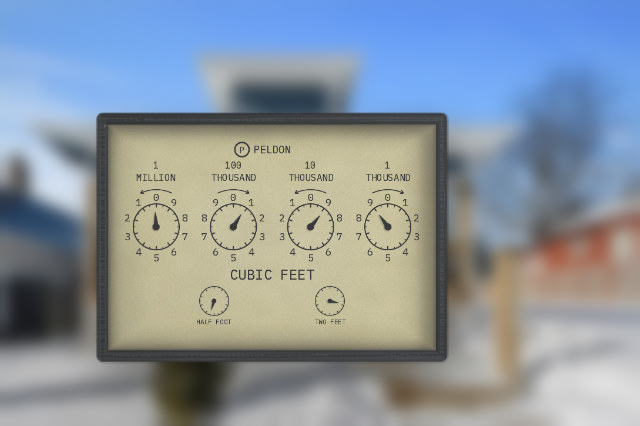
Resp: 8900 ft³
